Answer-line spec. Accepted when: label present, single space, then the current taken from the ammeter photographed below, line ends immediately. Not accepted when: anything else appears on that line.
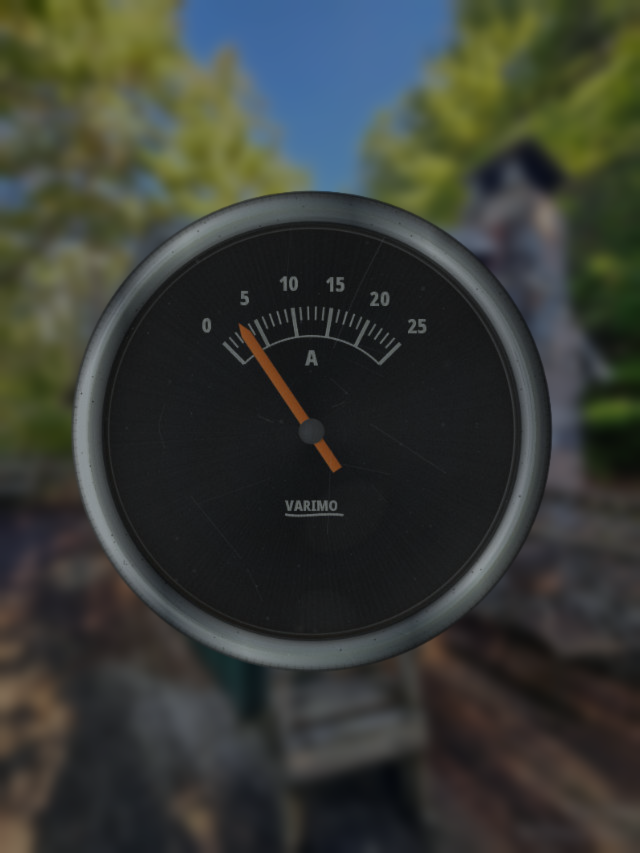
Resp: 3 A
